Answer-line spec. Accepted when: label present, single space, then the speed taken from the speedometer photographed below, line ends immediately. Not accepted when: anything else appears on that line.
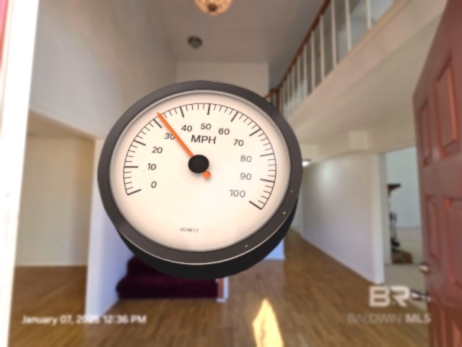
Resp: 32 mph
